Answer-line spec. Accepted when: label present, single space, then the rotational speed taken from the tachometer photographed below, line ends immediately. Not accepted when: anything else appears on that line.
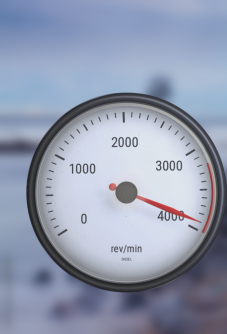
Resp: 3900 rpm
